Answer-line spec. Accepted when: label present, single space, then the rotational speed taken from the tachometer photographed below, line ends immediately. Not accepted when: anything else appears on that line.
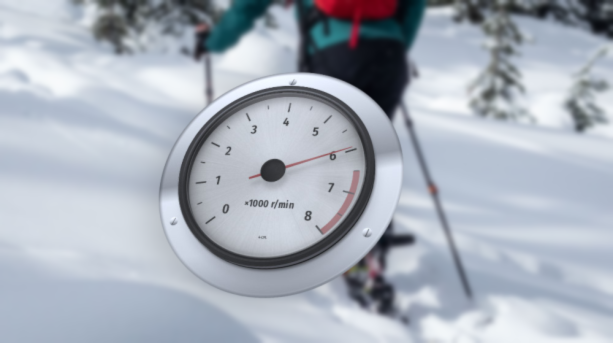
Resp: 6000 rpm
